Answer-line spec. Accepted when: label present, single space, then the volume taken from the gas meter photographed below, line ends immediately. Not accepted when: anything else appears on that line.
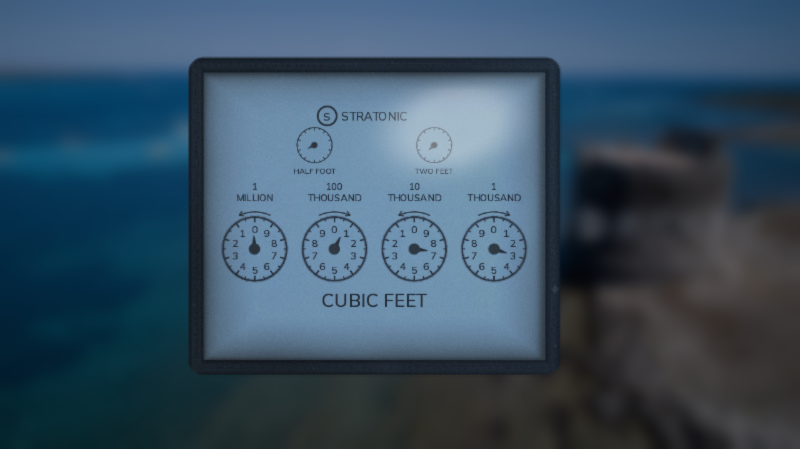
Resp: 7300 ft³
